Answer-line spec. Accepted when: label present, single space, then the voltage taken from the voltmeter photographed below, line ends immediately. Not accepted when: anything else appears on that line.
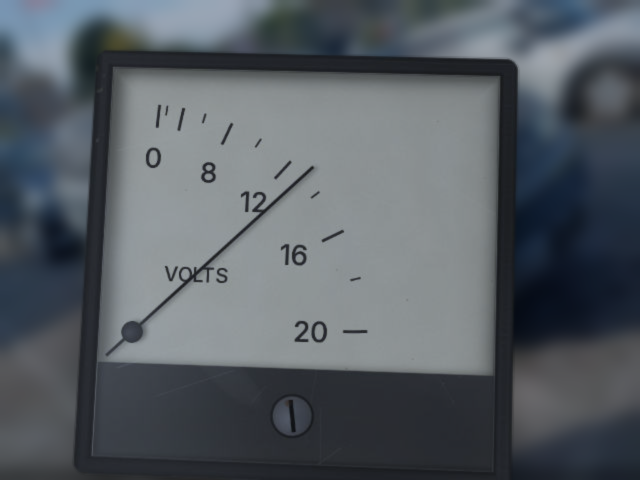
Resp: 13 V
